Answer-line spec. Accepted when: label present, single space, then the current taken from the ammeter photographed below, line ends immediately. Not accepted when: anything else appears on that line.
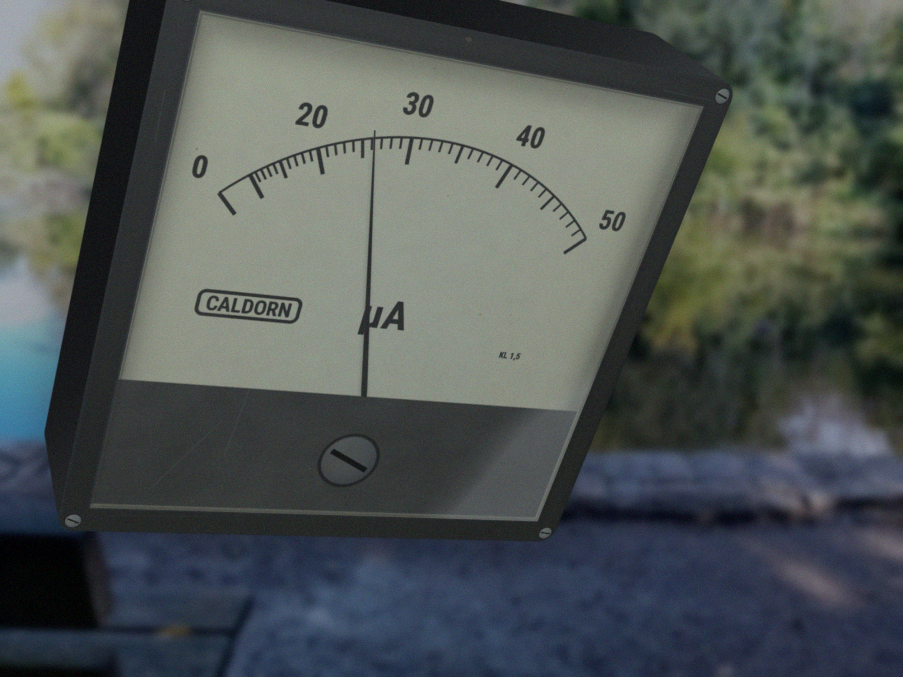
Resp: 26 µA
